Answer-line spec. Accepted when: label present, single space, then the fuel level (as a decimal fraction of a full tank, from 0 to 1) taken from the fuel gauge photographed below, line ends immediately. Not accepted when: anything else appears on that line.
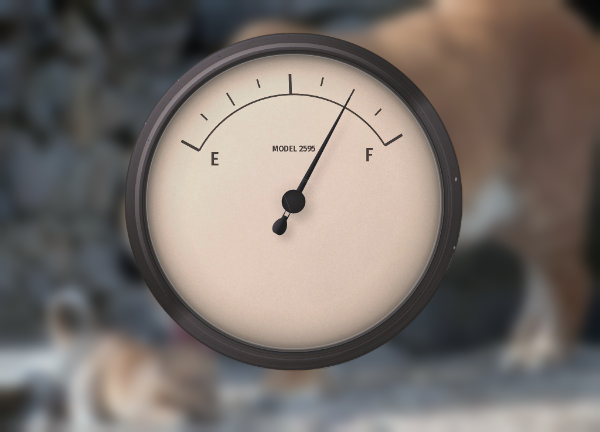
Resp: 0.75
